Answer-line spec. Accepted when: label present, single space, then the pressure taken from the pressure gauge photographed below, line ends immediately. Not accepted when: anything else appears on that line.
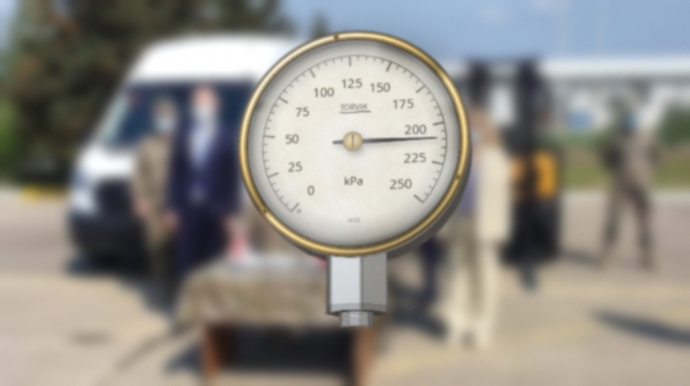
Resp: 210 kPa
